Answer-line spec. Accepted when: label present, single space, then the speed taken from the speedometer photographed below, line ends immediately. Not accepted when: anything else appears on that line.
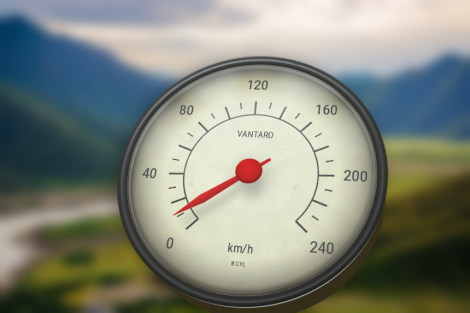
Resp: 10 km/h
